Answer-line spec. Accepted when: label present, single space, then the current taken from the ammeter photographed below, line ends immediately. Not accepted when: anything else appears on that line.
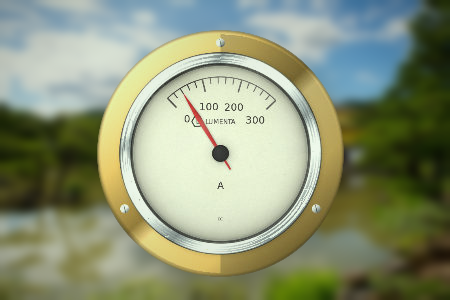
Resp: 40 A
